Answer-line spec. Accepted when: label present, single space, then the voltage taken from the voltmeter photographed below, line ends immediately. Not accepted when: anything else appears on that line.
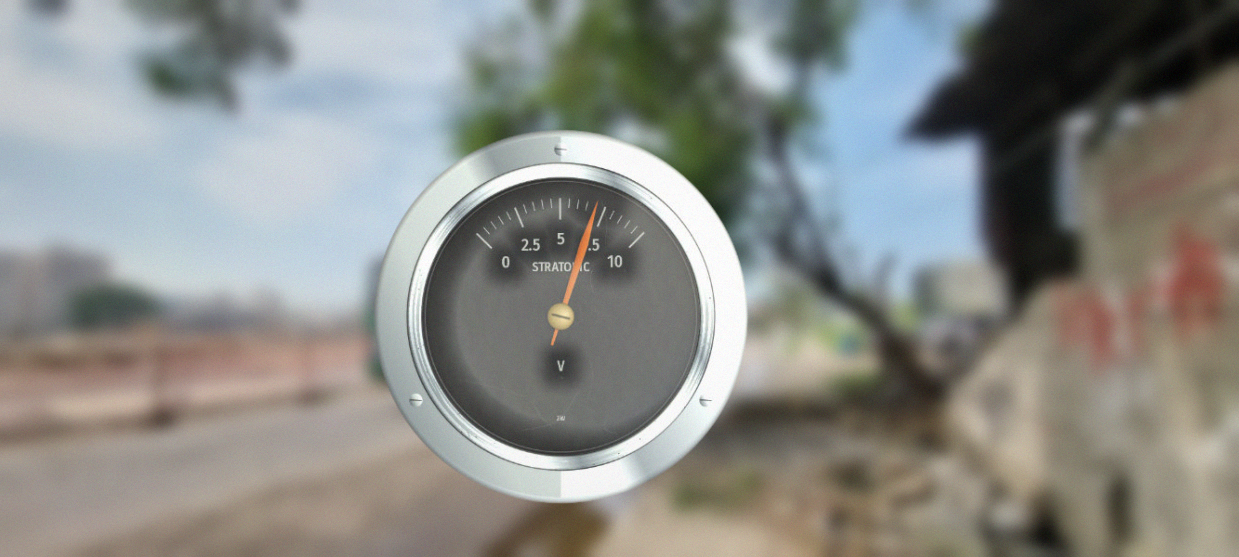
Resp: 7 V
